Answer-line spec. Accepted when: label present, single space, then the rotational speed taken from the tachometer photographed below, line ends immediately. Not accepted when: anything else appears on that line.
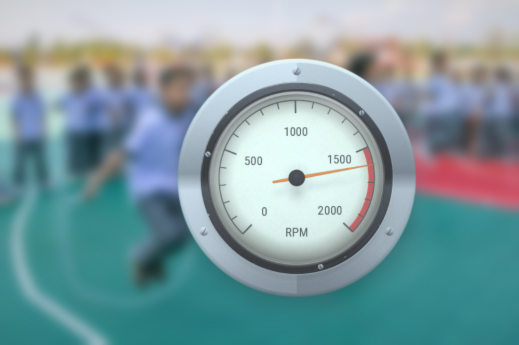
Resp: 1600 rpm
